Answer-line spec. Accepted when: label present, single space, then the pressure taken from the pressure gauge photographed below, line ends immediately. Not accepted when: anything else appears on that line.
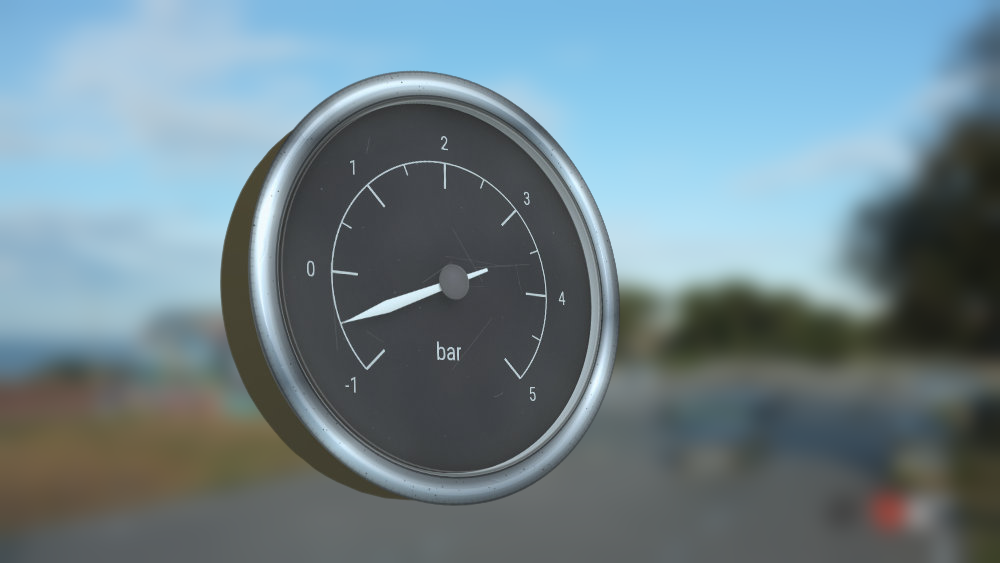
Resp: -0.5 bar
